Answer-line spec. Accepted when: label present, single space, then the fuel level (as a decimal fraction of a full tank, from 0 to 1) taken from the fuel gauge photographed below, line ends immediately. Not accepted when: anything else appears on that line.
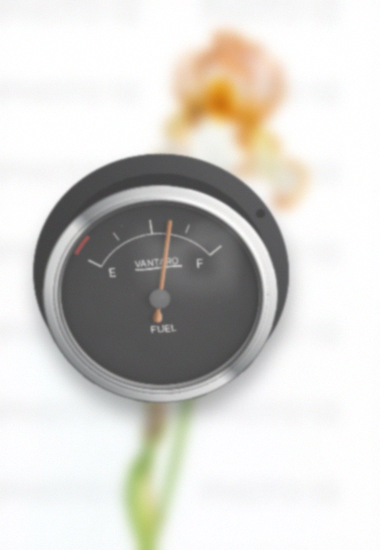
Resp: 0.625
